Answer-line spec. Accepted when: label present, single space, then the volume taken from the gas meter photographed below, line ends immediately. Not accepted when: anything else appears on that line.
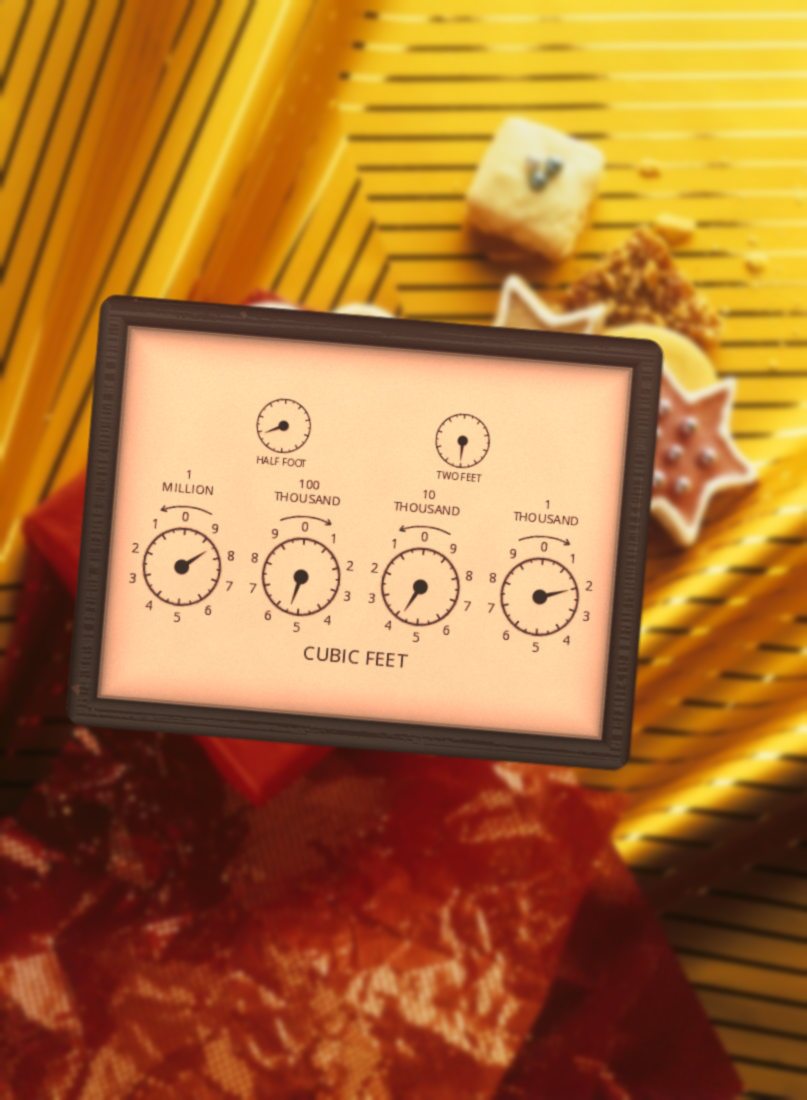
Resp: 854200 ft³
